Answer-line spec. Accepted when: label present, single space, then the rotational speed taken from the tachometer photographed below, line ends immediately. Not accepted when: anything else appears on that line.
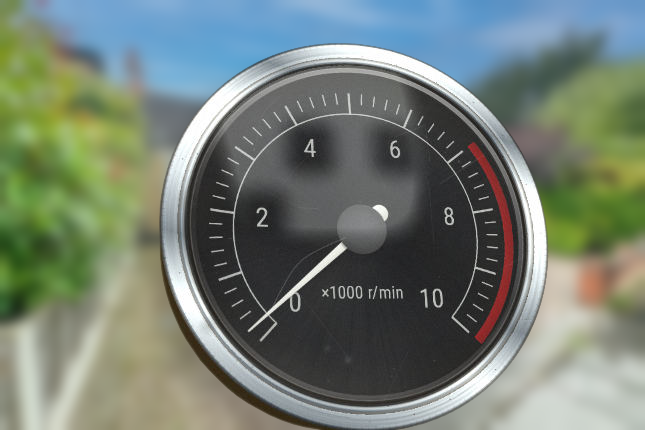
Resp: 200 rpm
